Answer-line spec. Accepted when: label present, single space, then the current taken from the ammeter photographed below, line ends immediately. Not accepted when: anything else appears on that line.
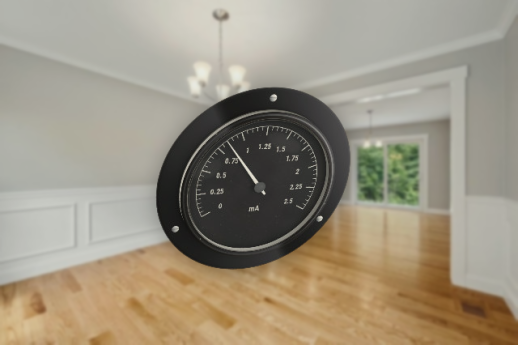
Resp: 0.85 mA
